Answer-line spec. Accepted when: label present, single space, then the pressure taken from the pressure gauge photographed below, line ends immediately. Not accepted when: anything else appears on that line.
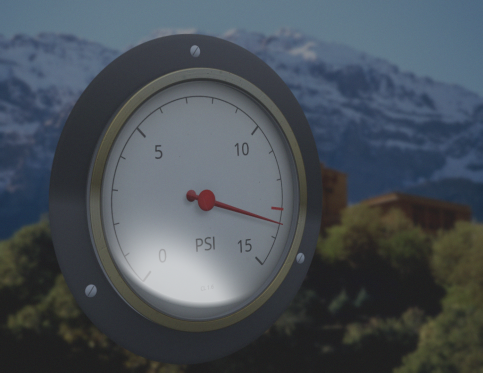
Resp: 13.5 psi
